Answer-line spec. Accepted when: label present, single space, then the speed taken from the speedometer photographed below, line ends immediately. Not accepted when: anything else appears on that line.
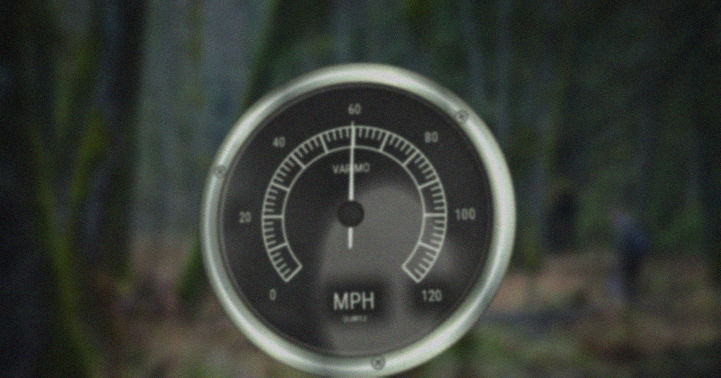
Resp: 60 mph
